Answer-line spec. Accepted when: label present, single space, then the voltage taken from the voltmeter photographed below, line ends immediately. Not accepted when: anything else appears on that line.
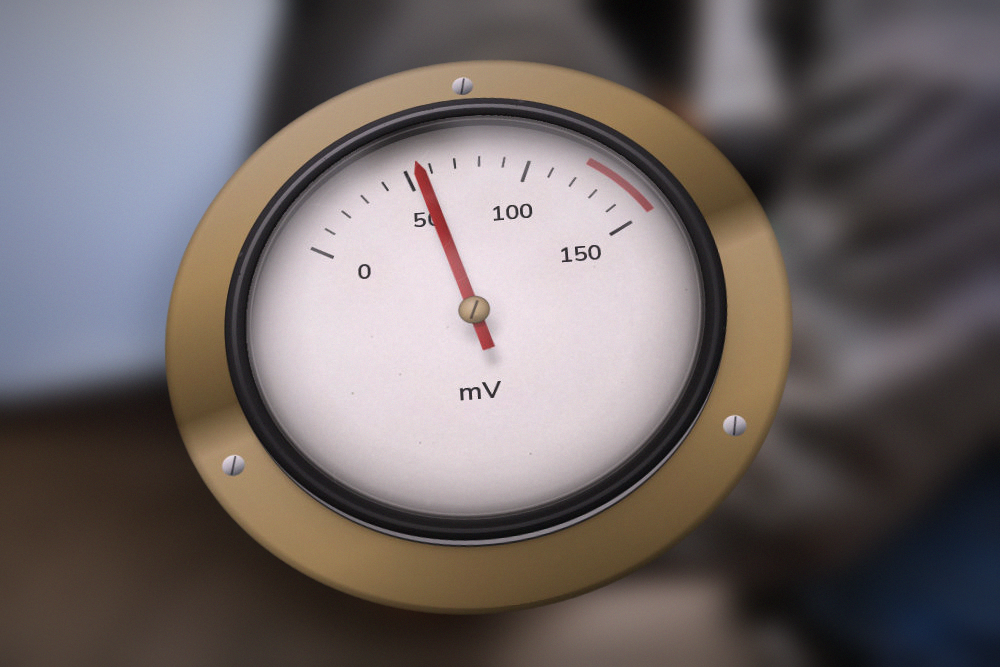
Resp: 55 mV
